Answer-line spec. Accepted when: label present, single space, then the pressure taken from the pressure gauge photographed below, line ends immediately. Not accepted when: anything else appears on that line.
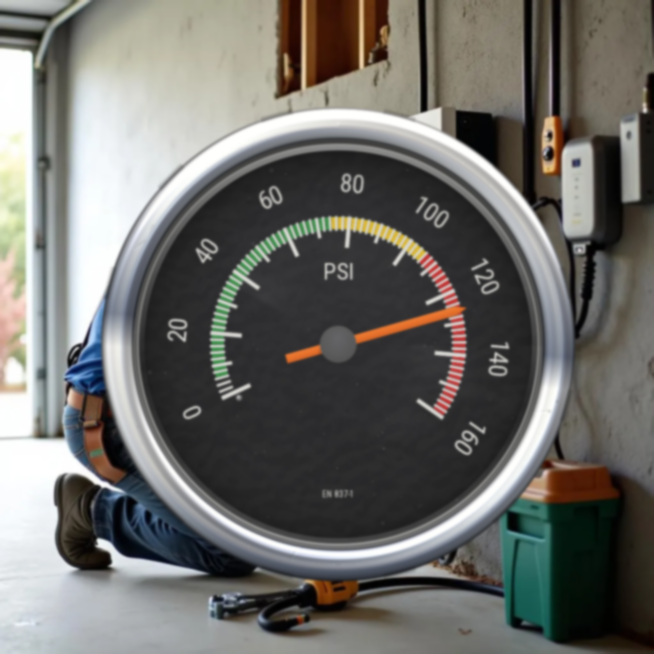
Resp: 126 psi
